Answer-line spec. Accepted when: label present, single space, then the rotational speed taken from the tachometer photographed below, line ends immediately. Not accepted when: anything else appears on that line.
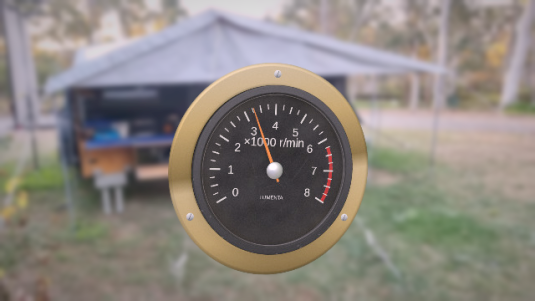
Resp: 3250 rpm
